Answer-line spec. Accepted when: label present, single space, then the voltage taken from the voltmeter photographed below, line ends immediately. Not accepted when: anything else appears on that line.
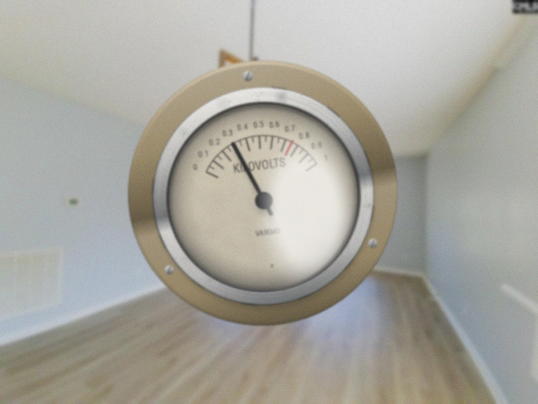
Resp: 0.3 kV
